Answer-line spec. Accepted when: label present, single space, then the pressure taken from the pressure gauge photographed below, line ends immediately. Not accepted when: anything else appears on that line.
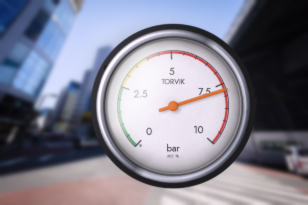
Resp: 7.75 bar
